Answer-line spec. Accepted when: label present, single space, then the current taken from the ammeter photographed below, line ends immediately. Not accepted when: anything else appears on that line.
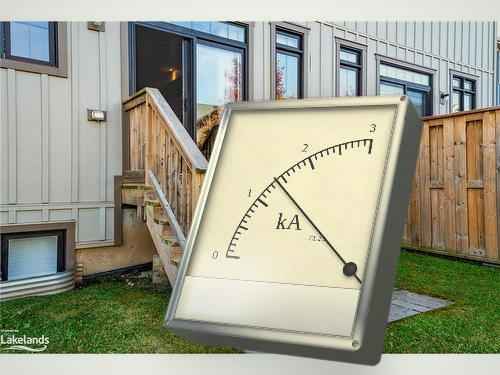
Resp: 1.4 kA
